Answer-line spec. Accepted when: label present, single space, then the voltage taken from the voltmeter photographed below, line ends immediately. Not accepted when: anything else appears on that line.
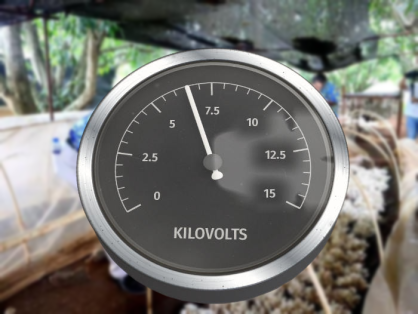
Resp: 6.5 kV
